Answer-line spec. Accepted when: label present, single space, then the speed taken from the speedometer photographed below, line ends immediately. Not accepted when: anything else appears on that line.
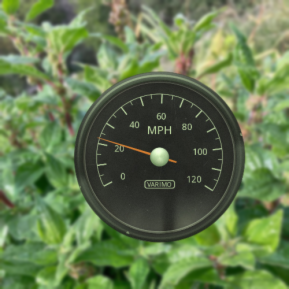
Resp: 22.5 mph
